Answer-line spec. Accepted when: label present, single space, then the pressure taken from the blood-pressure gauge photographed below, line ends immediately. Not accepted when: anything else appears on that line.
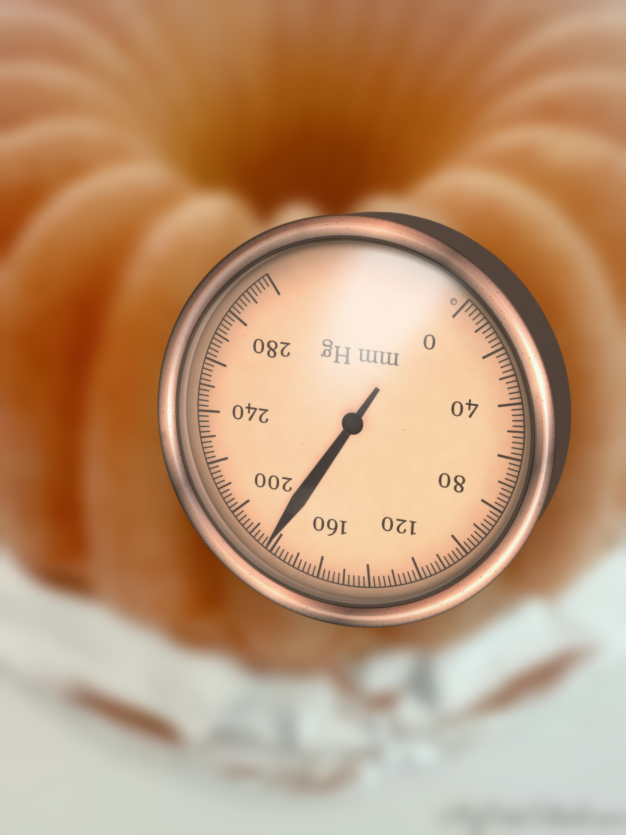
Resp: 182 mmHg
